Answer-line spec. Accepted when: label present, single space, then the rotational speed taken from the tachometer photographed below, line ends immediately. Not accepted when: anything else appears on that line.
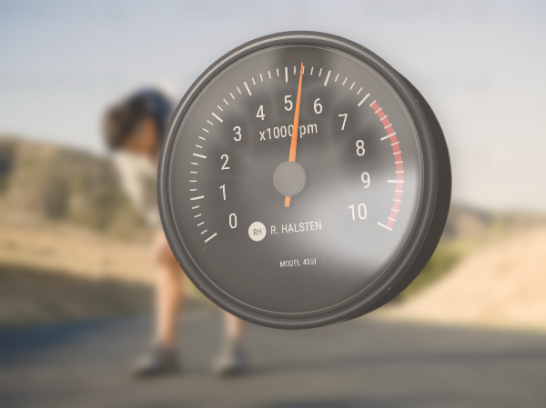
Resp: 5400 rpm
